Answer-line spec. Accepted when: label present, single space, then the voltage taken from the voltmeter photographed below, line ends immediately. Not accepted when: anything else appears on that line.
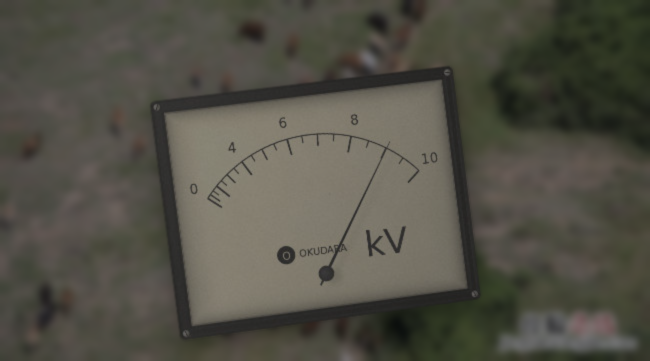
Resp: 9 kV
